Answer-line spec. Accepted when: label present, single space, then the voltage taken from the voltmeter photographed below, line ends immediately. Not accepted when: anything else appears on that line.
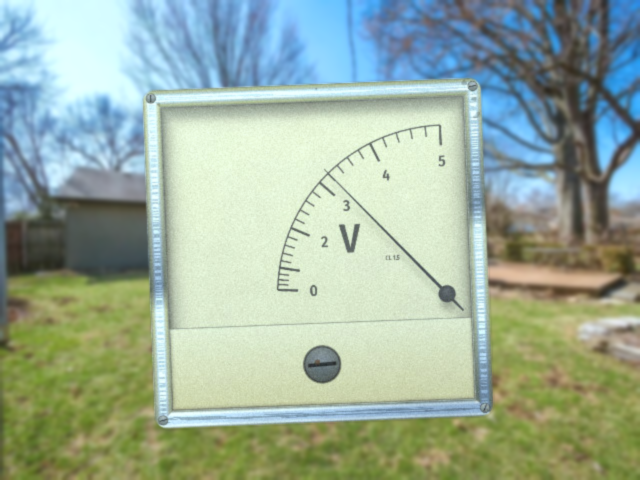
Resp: 3.2 V
